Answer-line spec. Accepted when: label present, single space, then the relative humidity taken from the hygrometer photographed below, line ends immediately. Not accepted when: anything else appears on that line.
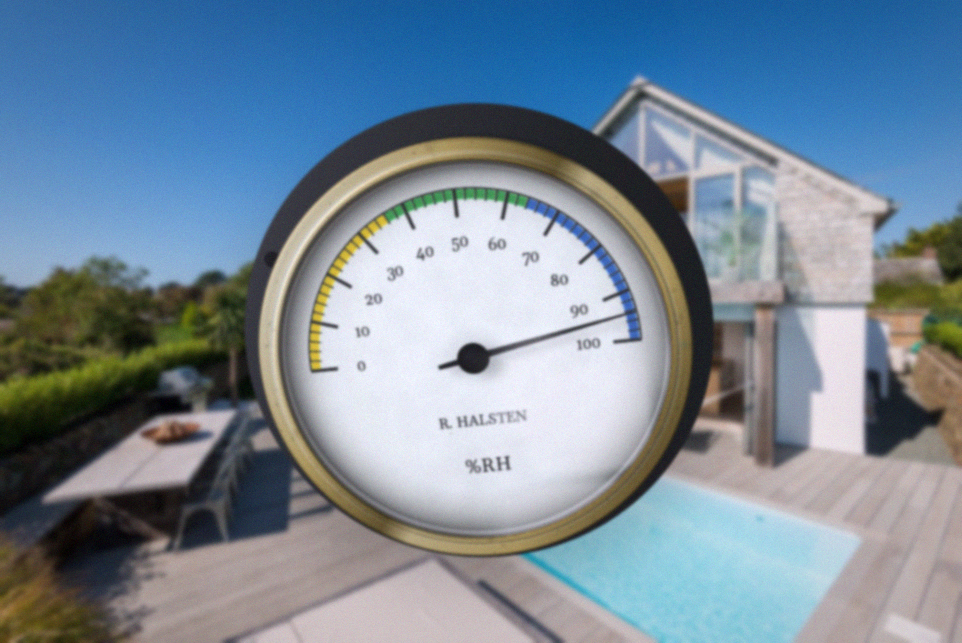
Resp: 94 %
